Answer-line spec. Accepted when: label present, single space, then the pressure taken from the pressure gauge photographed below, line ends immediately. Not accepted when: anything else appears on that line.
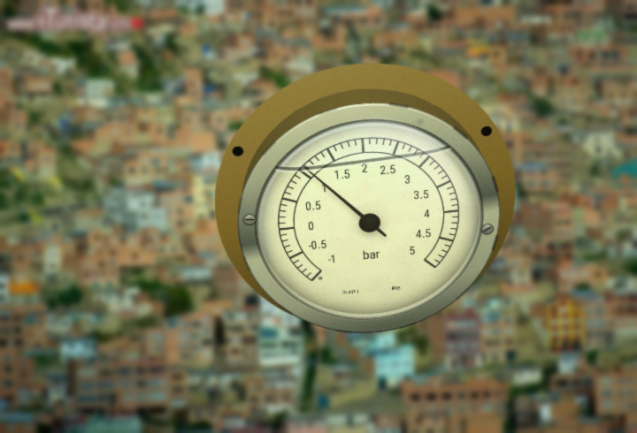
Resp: 1.1 bar
